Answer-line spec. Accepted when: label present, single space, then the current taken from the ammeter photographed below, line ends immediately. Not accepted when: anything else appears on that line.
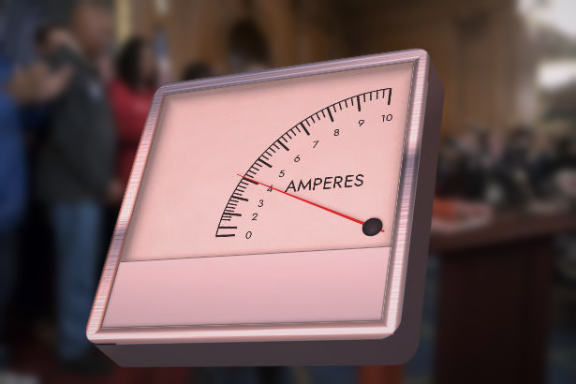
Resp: 4 A
